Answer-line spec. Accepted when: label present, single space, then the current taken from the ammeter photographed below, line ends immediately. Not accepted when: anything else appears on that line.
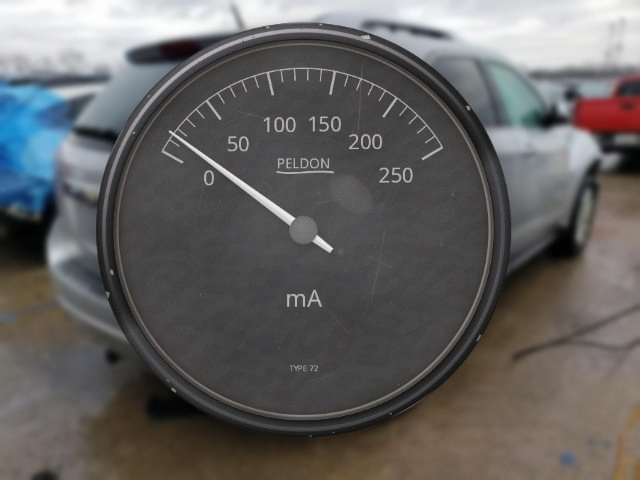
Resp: 15 mA
